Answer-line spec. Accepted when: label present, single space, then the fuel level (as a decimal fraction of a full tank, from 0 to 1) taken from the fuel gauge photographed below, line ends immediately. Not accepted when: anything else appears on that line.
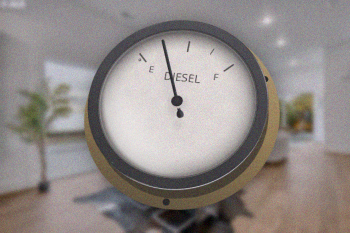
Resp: 0.25
